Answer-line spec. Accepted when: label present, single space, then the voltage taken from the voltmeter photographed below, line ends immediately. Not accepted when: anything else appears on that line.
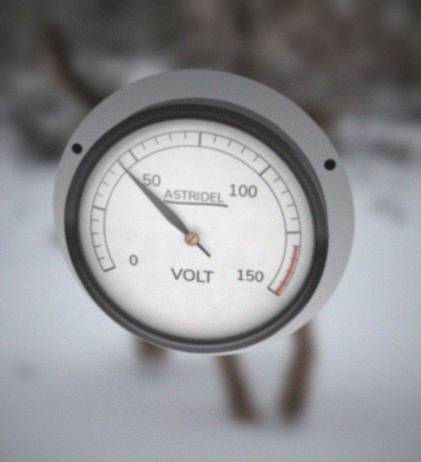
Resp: 45 V
